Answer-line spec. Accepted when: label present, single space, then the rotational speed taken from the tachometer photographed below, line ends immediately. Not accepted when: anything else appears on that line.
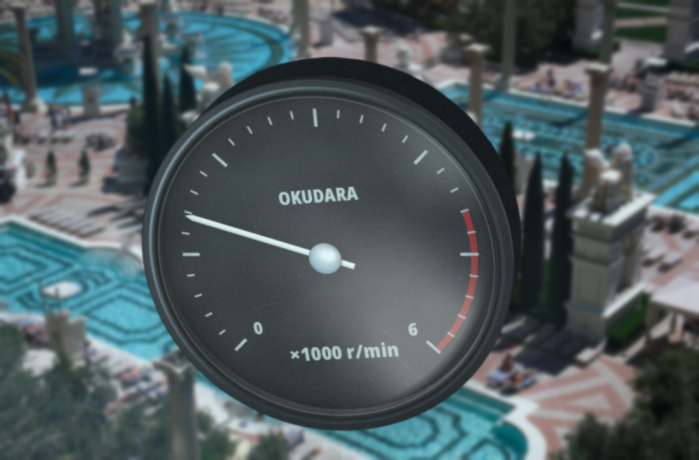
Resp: 1400 rpm
